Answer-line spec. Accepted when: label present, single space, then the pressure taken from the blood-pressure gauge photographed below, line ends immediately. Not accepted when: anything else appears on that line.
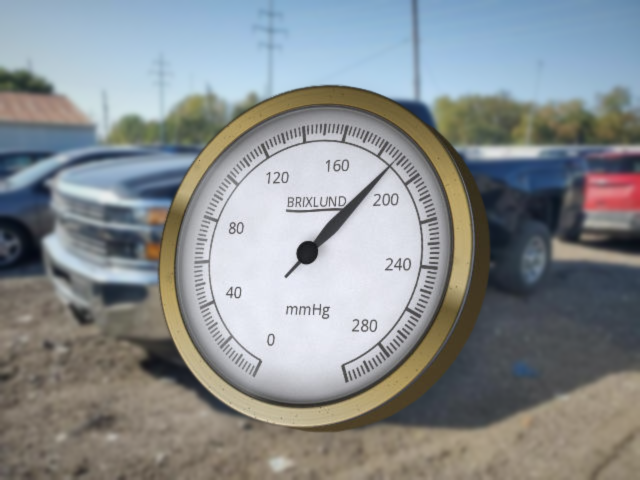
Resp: 190 mmHg
